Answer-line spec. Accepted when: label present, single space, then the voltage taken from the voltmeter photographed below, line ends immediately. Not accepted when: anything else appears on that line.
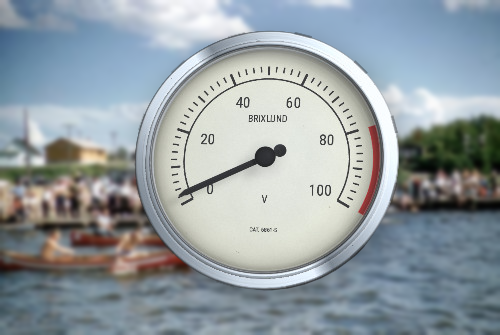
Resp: 2 V
